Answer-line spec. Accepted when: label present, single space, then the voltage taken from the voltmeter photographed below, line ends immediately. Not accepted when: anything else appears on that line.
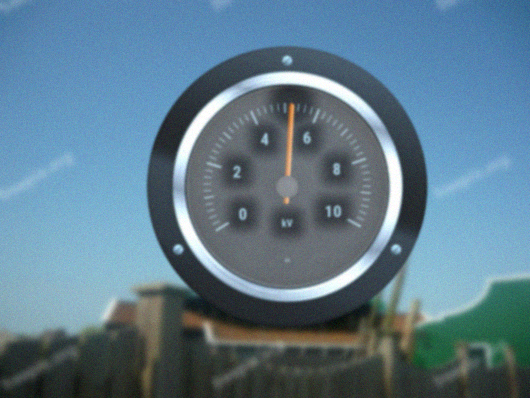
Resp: 5.2 kV
